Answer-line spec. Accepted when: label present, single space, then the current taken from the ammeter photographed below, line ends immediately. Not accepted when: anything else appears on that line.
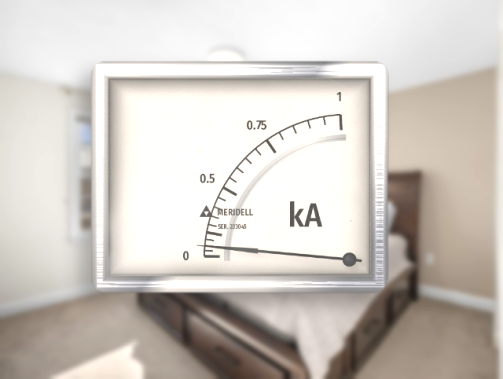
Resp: 0.15 kA
